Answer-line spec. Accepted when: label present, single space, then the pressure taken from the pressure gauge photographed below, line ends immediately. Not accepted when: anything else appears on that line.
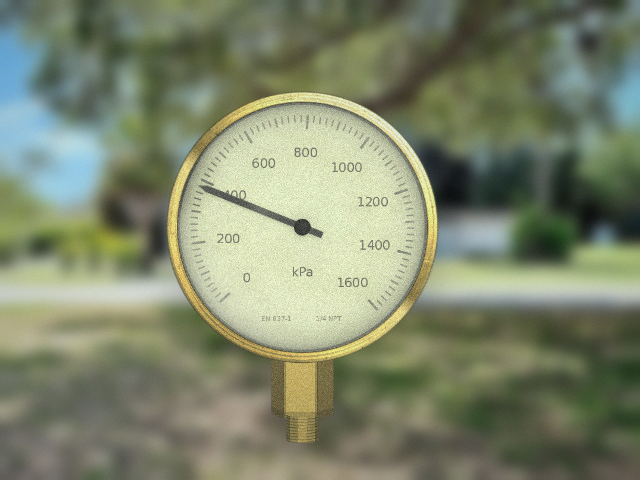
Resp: 380 kPa
